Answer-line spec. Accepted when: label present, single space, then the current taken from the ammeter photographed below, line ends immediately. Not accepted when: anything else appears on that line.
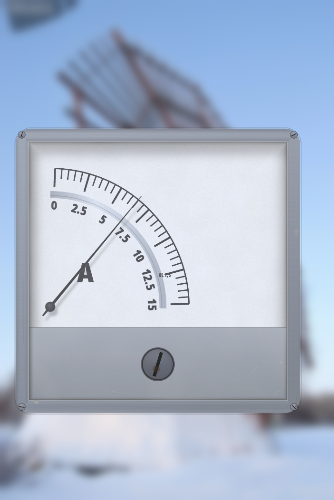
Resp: 6.5 A
